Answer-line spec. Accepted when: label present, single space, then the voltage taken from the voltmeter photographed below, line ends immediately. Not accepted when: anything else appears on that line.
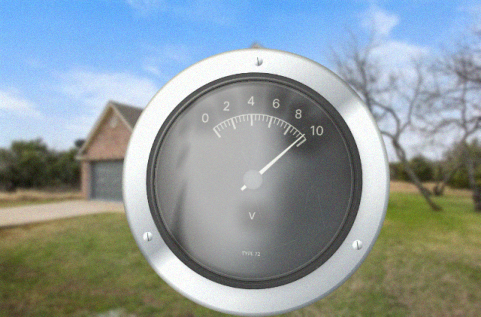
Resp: 9.6 V
